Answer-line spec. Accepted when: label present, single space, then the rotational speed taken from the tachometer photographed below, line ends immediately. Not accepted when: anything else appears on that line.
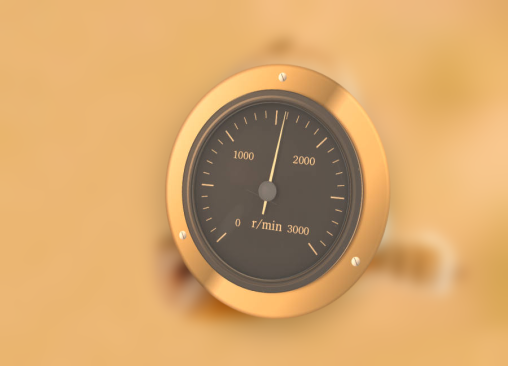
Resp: 1600 rpm
